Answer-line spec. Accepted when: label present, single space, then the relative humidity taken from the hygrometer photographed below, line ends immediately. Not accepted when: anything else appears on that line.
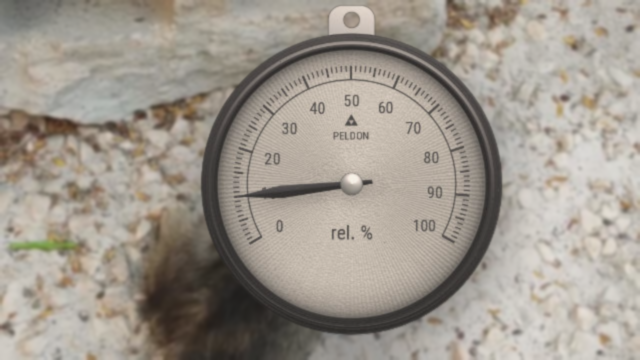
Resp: 10 %
